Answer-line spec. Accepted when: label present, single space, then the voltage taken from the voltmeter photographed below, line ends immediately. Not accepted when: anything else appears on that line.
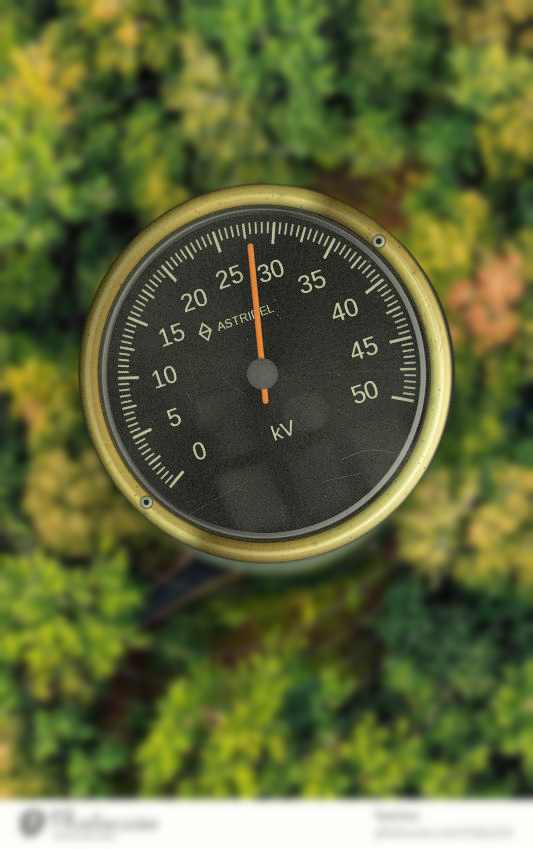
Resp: 28 kV
